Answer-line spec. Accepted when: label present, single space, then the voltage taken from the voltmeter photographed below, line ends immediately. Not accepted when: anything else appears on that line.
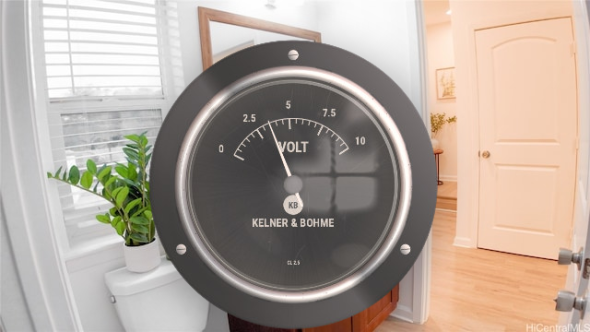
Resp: 3.5 V
